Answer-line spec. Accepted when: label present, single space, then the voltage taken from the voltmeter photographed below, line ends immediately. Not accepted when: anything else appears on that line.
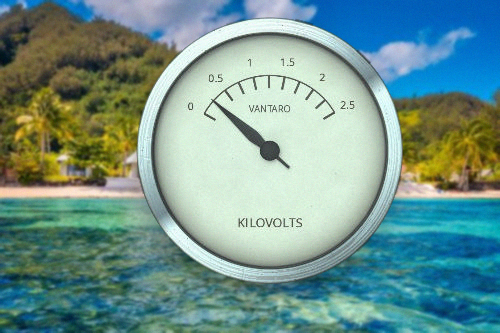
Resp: 0.25 kV
